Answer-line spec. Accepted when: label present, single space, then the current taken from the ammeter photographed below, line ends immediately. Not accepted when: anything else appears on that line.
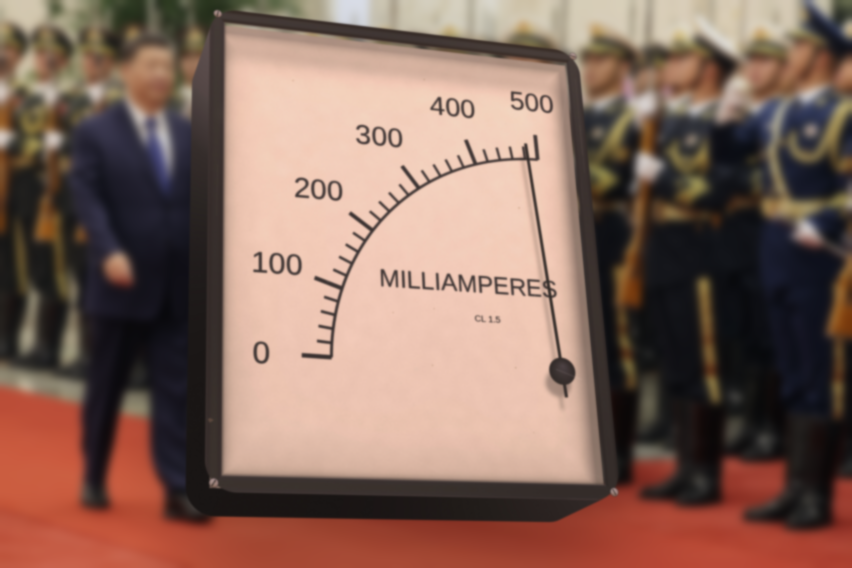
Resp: 480 mA
